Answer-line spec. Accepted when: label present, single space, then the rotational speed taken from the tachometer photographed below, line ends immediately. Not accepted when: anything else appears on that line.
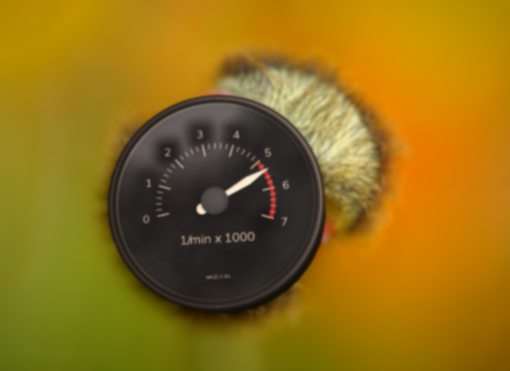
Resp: 5400 rpm
